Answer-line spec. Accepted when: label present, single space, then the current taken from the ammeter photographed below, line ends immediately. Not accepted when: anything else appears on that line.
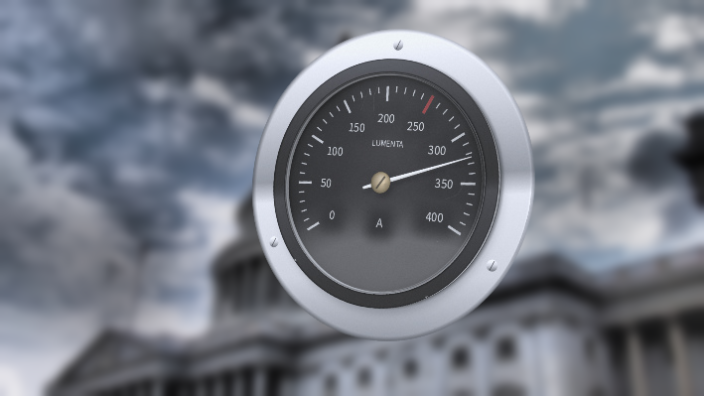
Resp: 325 A
